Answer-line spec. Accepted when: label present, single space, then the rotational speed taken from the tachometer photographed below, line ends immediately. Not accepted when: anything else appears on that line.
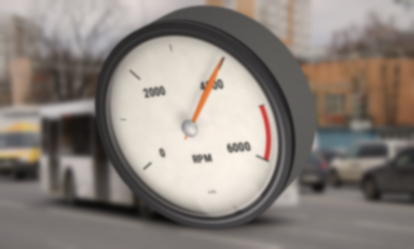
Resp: 4000 rpm
